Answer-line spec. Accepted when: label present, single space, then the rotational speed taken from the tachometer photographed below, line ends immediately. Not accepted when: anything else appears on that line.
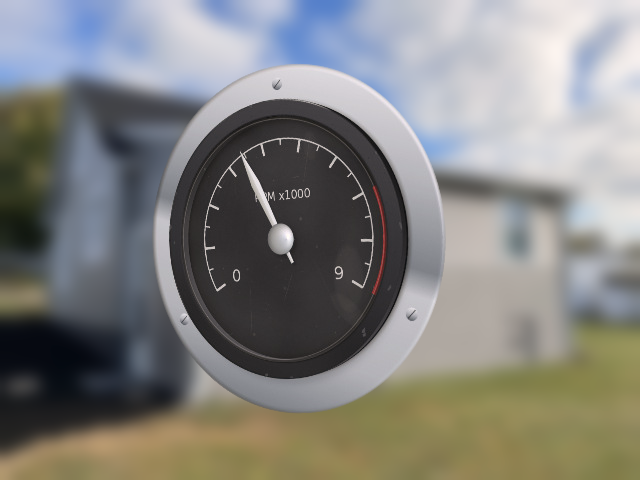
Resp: 3500 rpm
